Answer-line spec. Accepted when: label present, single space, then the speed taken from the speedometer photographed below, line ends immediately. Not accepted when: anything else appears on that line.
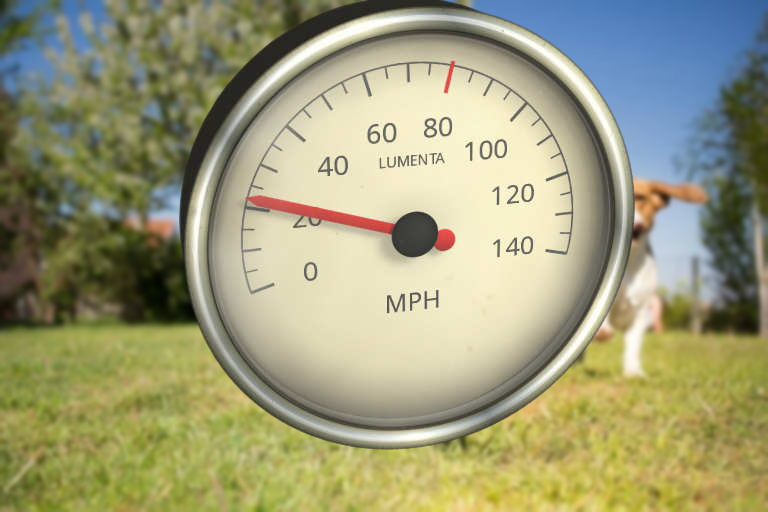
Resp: 22.5 mph
